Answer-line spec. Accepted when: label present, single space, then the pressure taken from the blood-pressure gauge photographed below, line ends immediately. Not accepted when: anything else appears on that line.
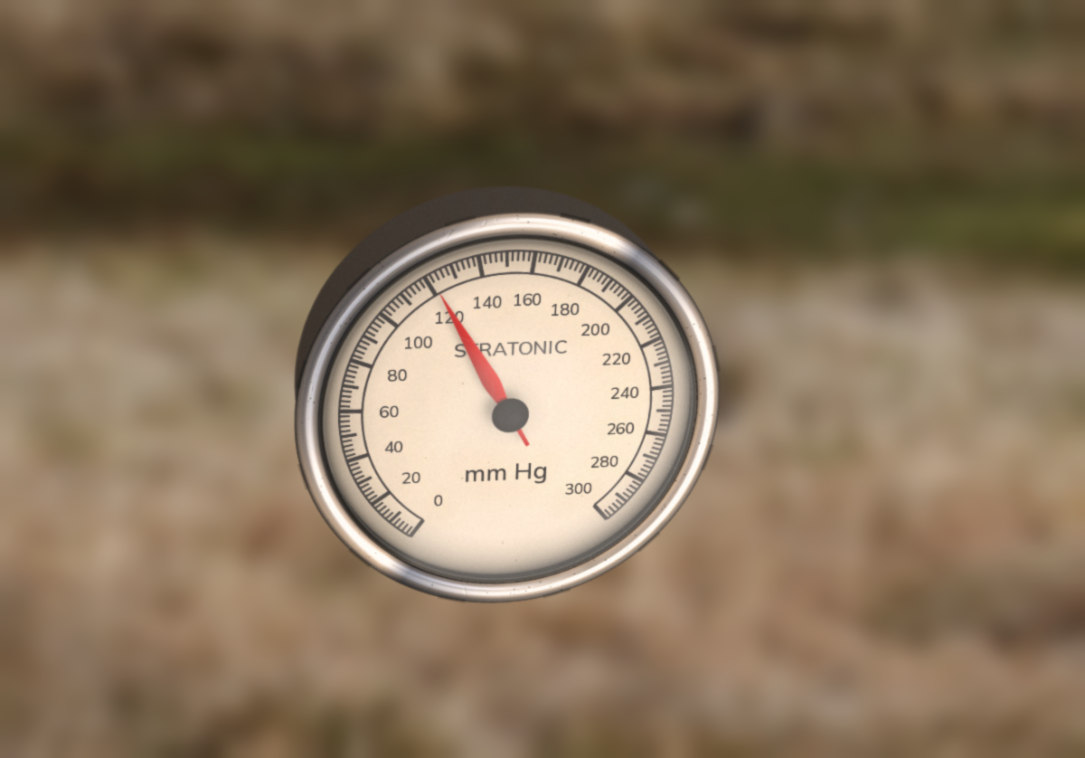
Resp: 122 mmHg
